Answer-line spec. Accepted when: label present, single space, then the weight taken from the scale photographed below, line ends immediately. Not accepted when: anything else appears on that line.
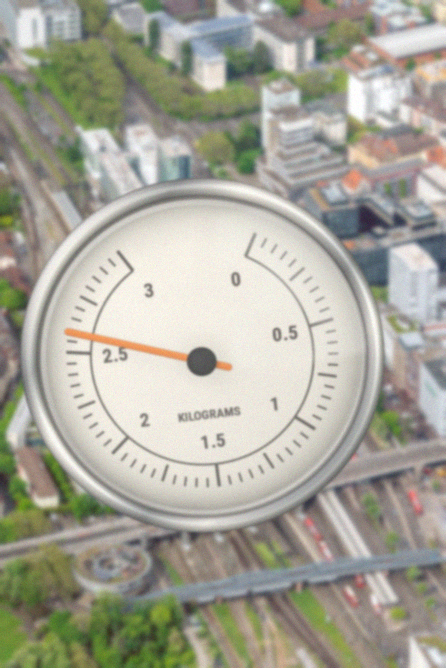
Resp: 2.6 kg
